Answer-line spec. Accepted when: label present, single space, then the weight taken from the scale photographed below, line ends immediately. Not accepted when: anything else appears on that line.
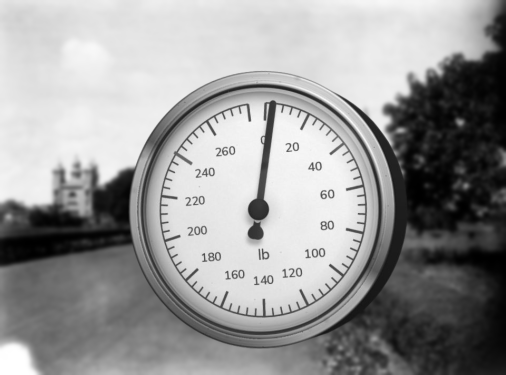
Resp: 4 lb
